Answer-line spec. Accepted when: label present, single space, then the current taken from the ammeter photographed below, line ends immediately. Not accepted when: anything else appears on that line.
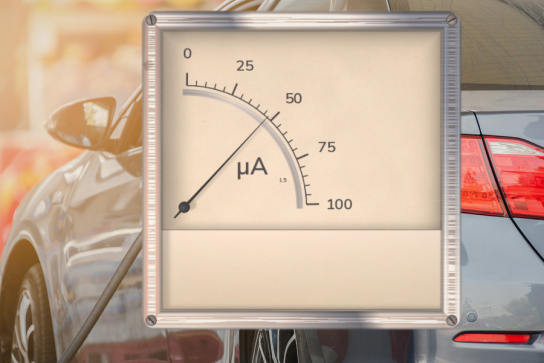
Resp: 47.5 µA
